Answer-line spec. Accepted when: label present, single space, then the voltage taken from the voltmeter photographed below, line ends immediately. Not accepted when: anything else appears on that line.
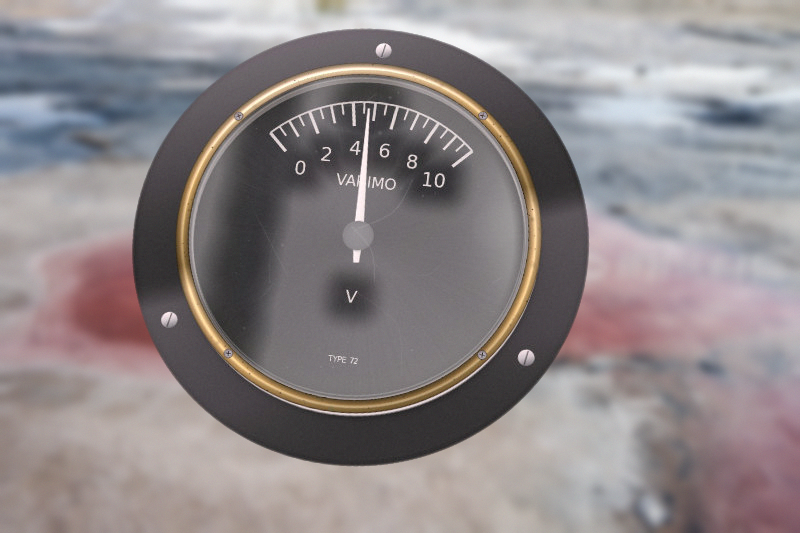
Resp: 4.75 V
